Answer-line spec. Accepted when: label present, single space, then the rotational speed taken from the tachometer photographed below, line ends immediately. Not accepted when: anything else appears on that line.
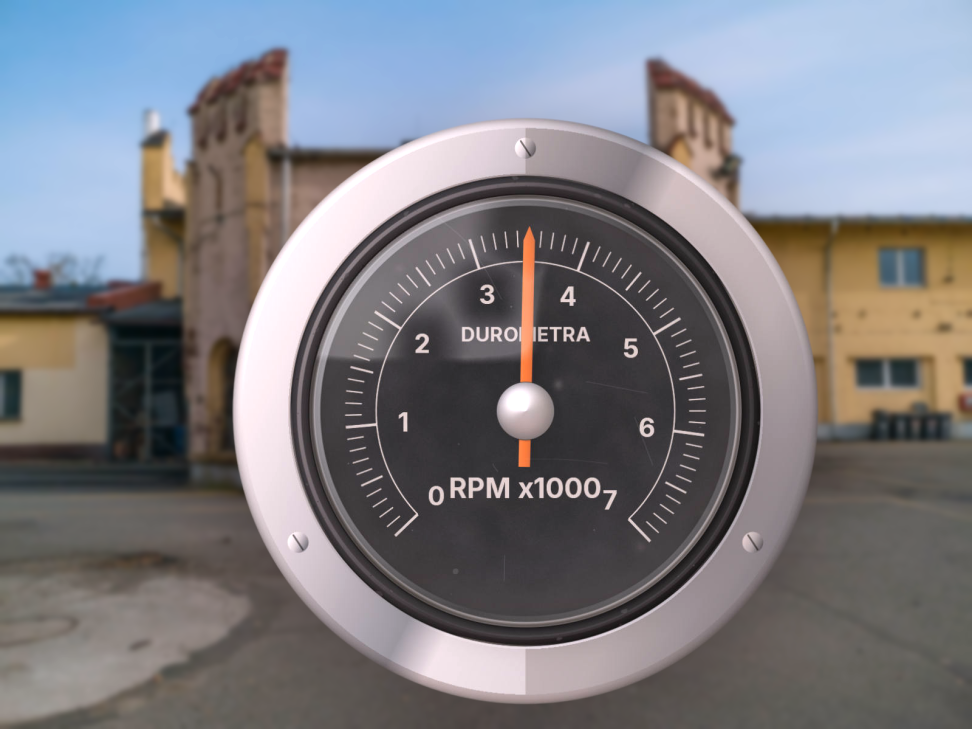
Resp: 3500 rpm
